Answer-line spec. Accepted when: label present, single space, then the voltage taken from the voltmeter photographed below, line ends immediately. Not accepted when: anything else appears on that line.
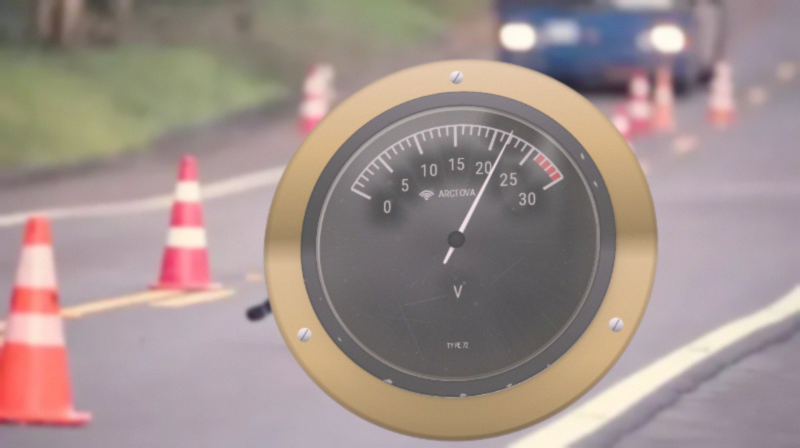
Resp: 22 V
